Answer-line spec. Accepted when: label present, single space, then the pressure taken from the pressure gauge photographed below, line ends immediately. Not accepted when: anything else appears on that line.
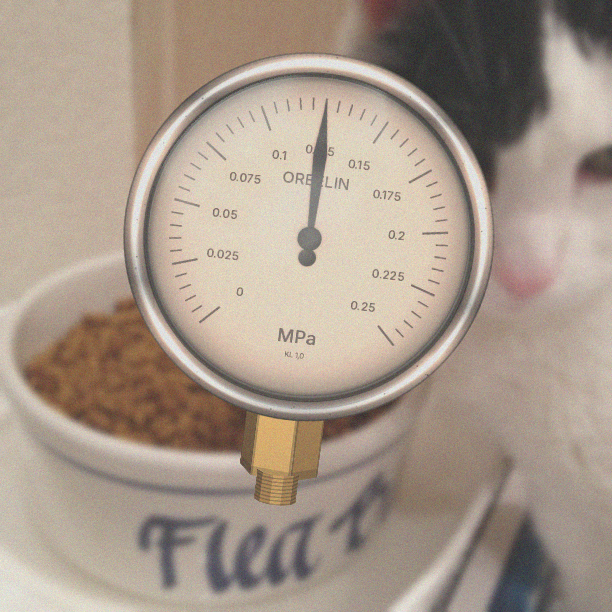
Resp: 0.125 MPa
